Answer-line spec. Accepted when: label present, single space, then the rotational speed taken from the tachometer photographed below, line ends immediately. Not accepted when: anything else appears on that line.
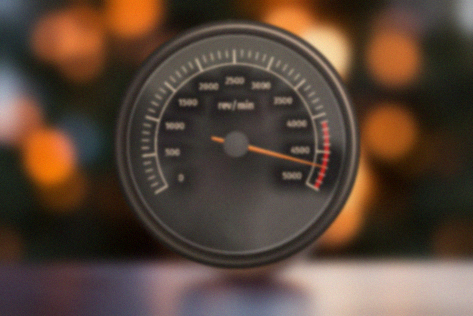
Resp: 4700 rpm
